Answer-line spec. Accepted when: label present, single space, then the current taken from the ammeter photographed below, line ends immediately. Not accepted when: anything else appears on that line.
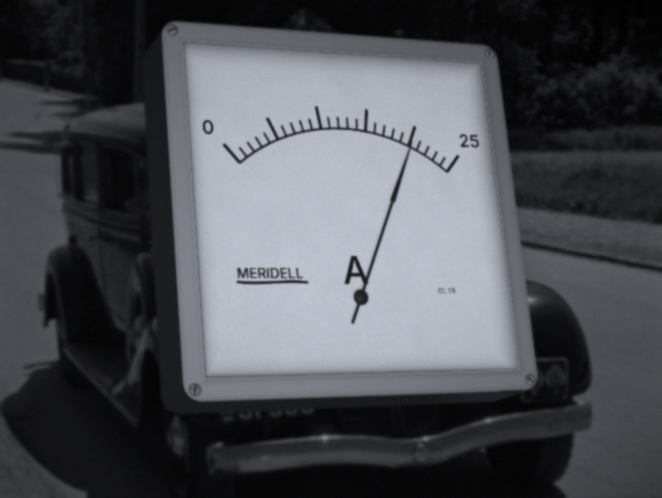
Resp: 20 A
